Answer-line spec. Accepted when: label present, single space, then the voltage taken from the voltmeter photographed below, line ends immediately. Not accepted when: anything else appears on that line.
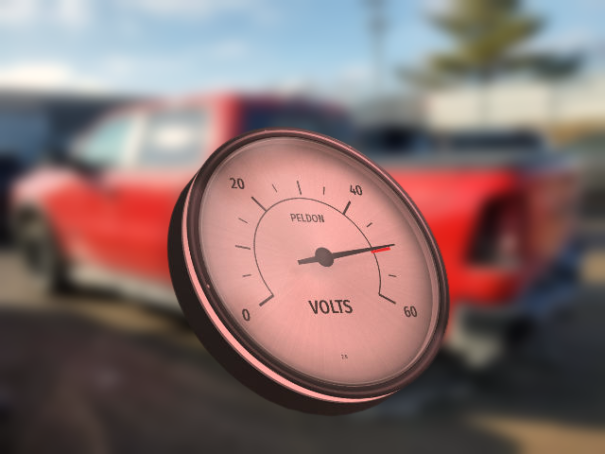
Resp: 50 V
